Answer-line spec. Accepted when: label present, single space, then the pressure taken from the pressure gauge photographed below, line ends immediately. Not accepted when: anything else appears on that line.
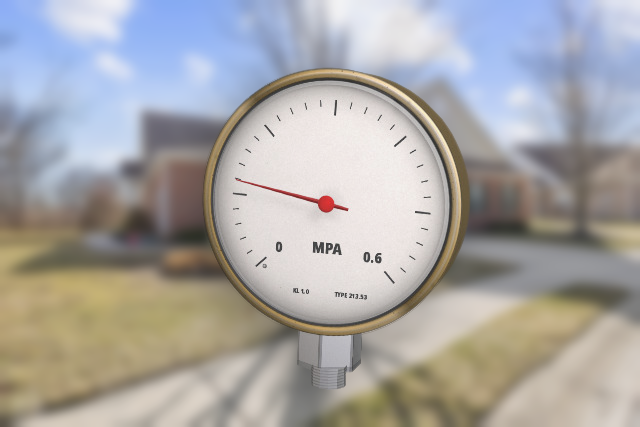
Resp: 0.12 MPa
